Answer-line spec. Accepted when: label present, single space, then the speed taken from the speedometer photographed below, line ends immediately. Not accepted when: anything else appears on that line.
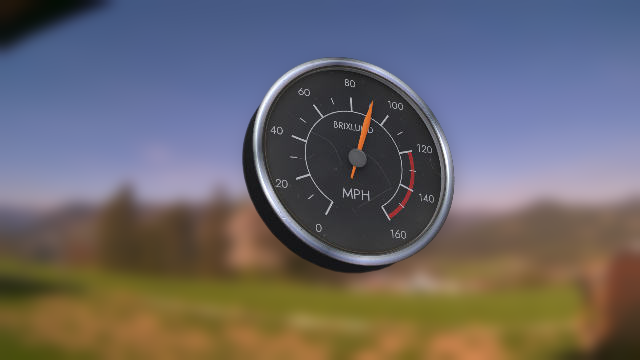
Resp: 90 mph
